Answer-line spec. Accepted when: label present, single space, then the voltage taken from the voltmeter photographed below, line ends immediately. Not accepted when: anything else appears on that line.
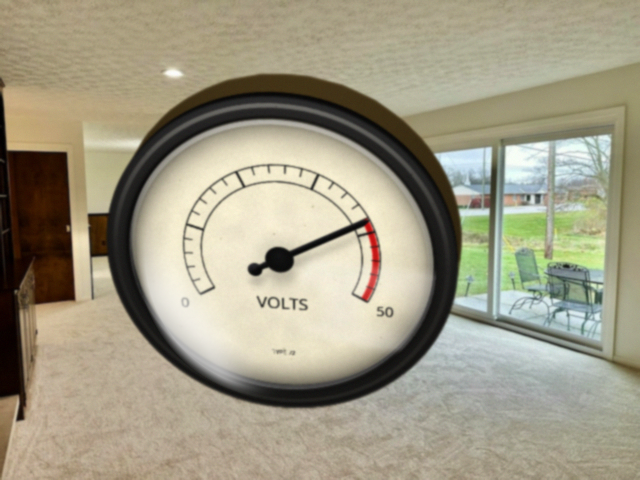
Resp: 38 V
